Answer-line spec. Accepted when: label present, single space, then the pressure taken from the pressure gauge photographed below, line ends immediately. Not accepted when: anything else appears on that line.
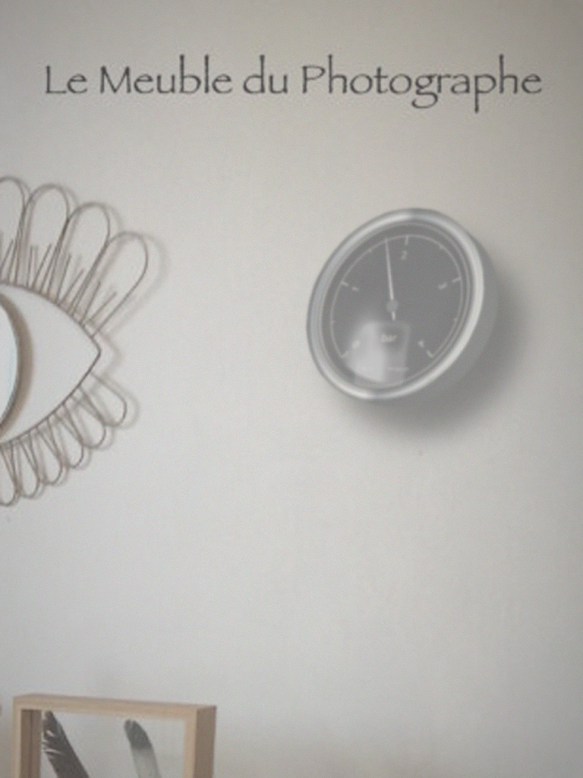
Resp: 1.75 bar
